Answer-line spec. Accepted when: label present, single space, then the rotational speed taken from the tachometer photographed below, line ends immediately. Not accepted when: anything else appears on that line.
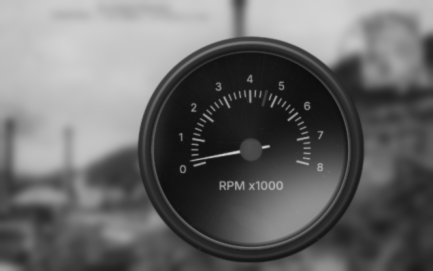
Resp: 200 rpm
